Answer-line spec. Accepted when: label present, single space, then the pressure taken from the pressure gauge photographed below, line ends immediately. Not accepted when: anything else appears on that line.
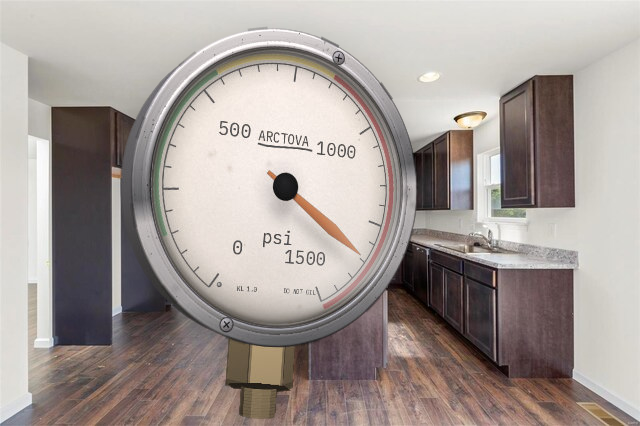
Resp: 1350 psi
